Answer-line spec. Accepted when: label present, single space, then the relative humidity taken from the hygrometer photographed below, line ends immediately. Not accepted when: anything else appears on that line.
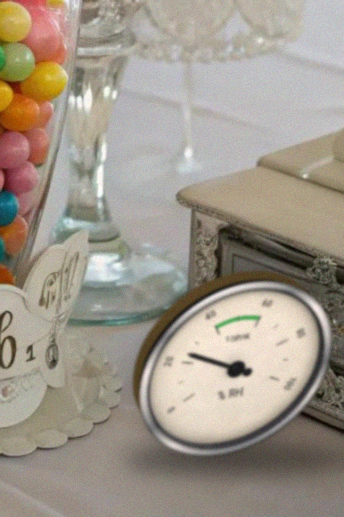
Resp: 25 %
